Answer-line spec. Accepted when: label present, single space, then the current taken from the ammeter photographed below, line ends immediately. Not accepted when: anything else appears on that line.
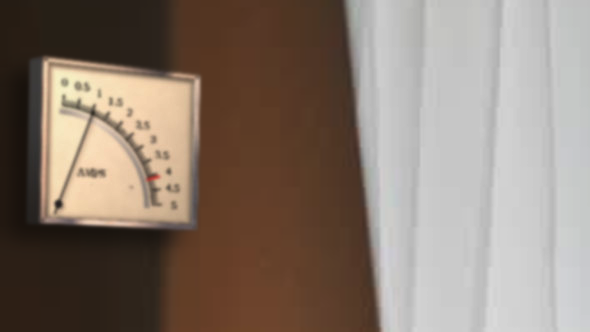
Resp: 1 A
